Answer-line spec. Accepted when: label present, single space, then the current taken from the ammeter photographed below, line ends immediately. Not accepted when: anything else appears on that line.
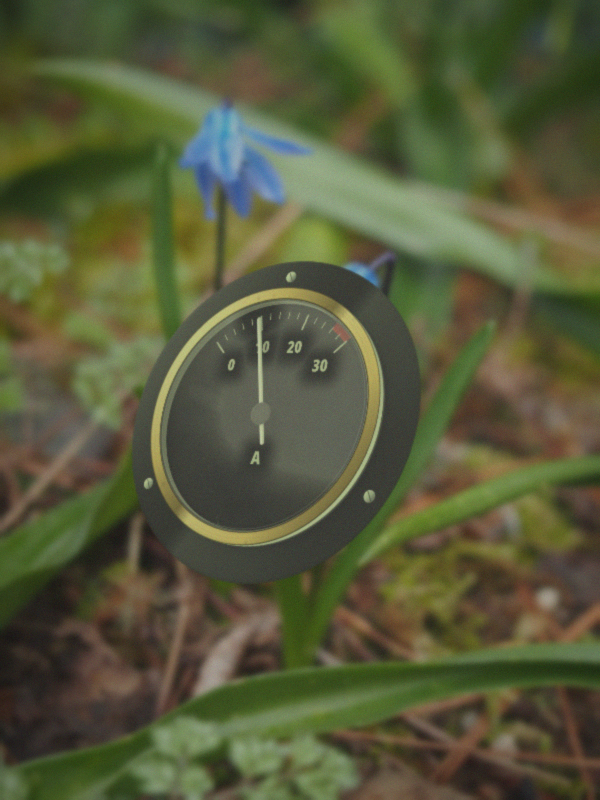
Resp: 10 A
